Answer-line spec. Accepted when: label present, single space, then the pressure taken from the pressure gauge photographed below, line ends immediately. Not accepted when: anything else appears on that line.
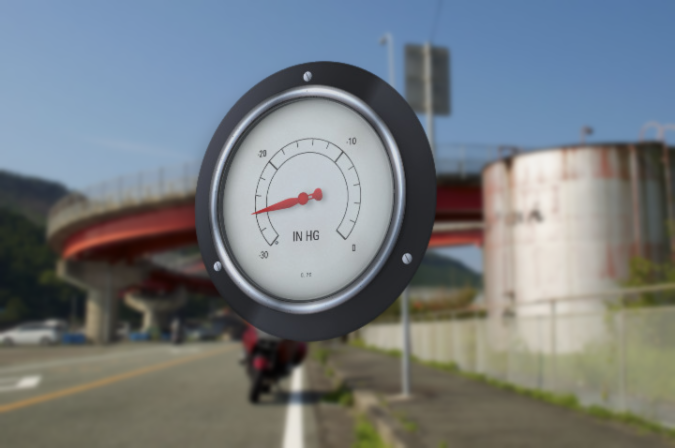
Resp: -26 inHg
